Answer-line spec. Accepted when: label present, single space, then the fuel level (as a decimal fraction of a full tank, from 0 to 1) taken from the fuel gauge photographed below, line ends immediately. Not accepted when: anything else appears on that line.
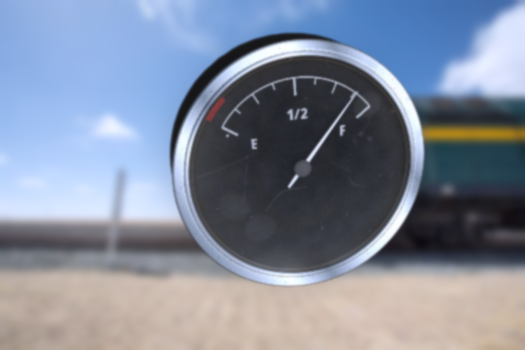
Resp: 0.875
